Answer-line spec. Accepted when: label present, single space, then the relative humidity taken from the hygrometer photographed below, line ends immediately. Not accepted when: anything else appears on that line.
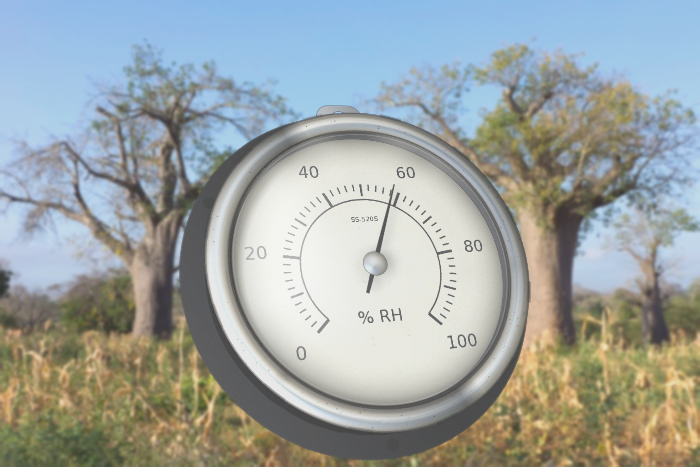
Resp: 58 %
